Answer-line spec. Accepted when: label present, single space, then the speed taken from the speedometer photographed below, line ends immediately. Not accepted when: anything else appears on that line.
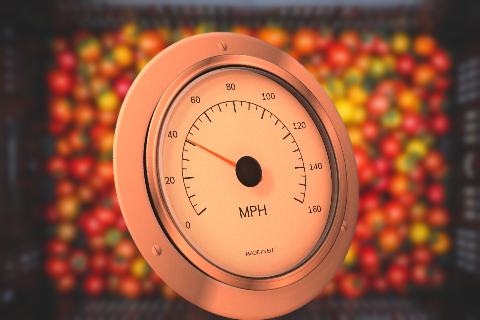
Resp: 40 mph
